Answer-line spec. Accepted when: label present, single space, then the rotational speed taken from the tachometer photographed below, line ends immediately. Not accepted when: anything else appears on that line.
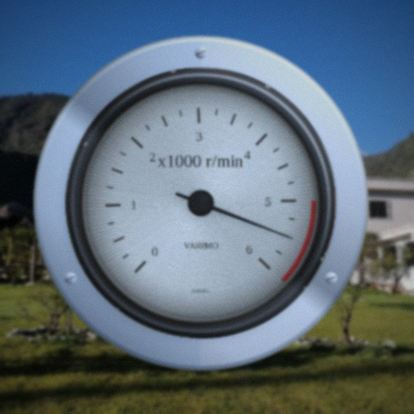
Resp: 5500 rpm
